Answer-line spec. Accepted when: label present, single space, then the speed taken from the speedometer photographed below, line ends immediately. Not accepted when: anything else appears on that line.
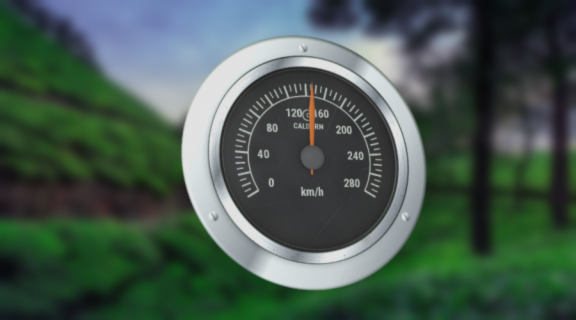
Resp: 145 km/h
